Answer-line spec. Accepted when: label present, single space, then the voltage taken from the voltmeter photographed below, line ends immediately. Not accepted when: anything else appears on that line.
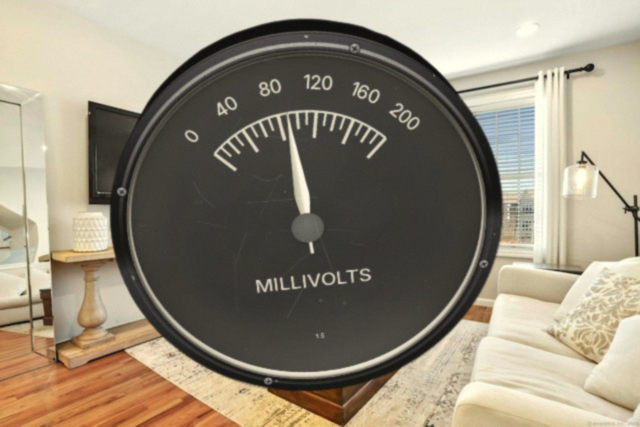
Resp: 90 mV
